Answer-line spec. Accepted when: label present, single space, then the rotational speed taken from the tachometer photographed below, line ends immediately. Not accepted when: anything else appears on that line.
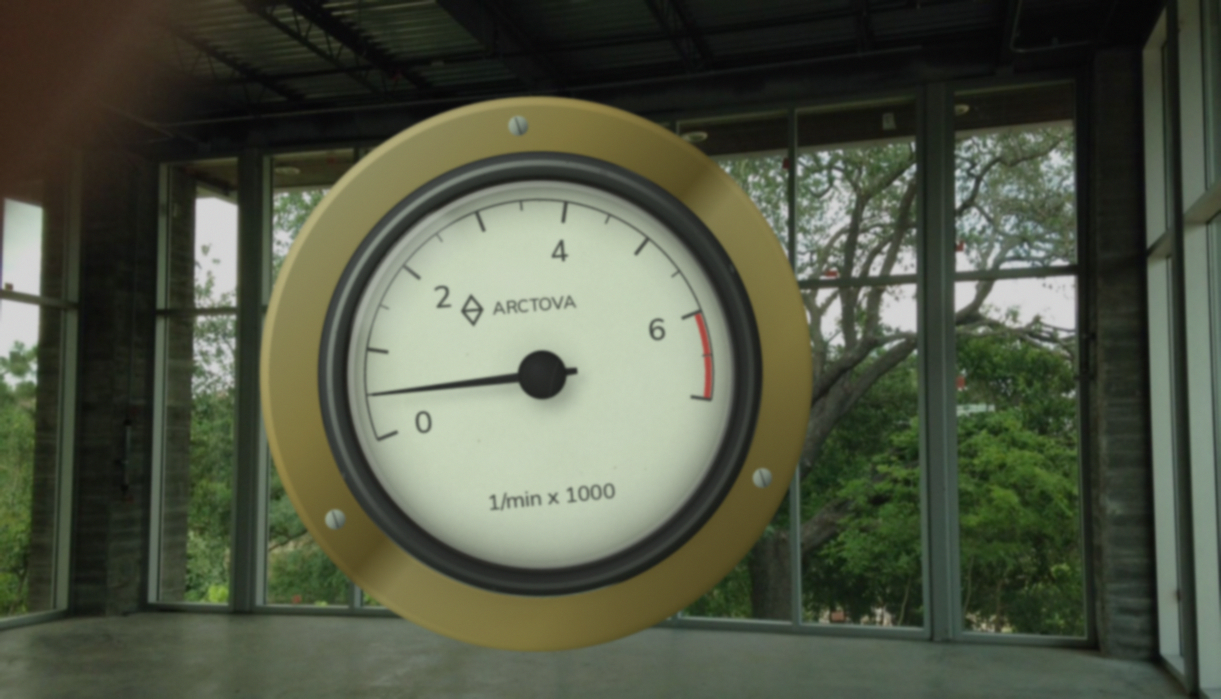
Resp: 500 rpm
